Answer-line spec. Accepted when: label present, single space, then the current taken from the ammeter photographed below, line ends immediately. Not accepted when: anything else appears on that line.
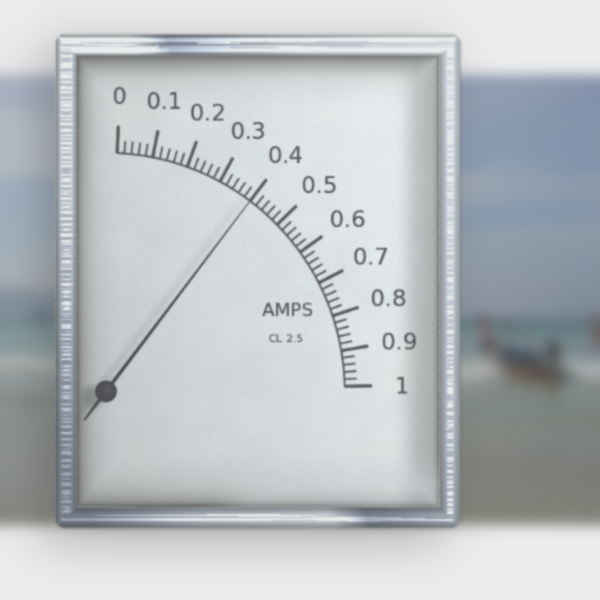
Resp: 0.4 A
